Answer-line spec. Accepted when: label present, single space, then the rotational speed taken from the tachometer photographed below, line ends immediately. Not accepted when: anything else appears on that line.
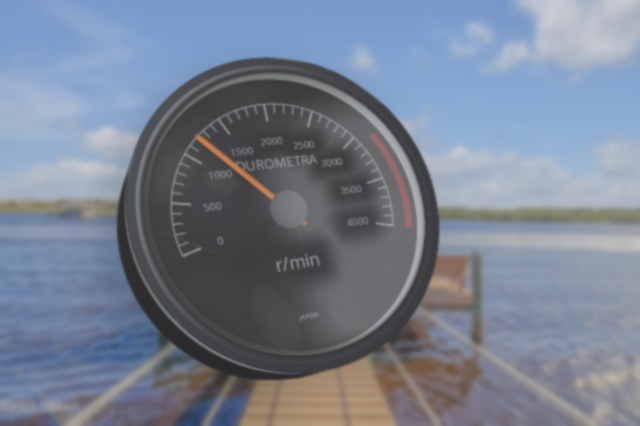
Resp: 1200 rpm
